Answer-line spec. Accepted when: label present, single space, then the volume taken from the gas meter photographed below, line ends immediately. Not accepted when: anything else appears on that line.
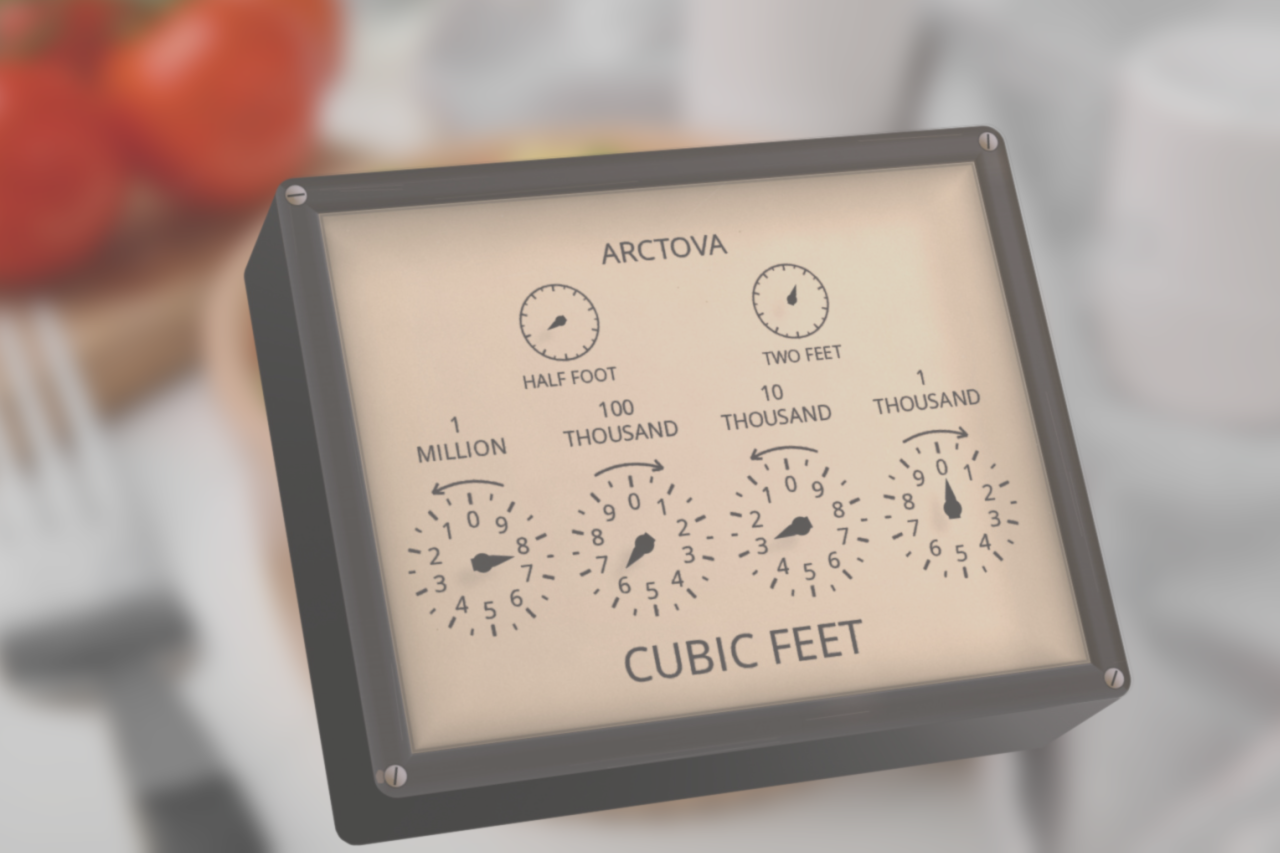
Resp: 763000 ft³
